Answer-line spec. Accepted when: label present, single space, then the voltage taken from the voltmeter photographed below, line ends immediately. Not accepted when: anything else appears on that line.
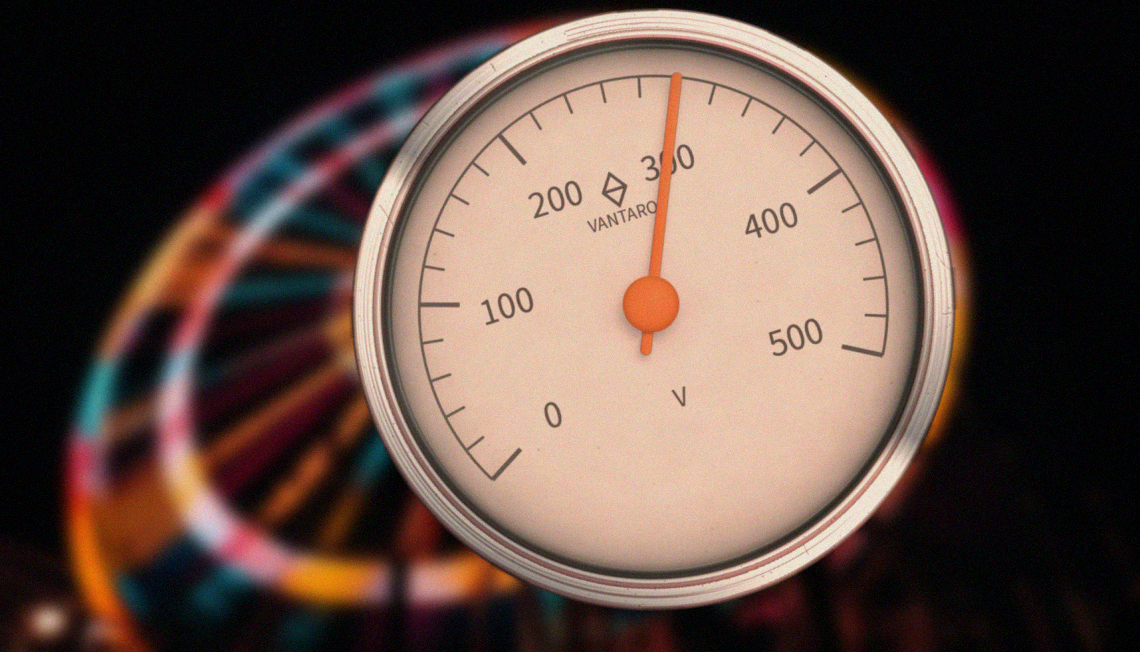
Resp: 300 V
